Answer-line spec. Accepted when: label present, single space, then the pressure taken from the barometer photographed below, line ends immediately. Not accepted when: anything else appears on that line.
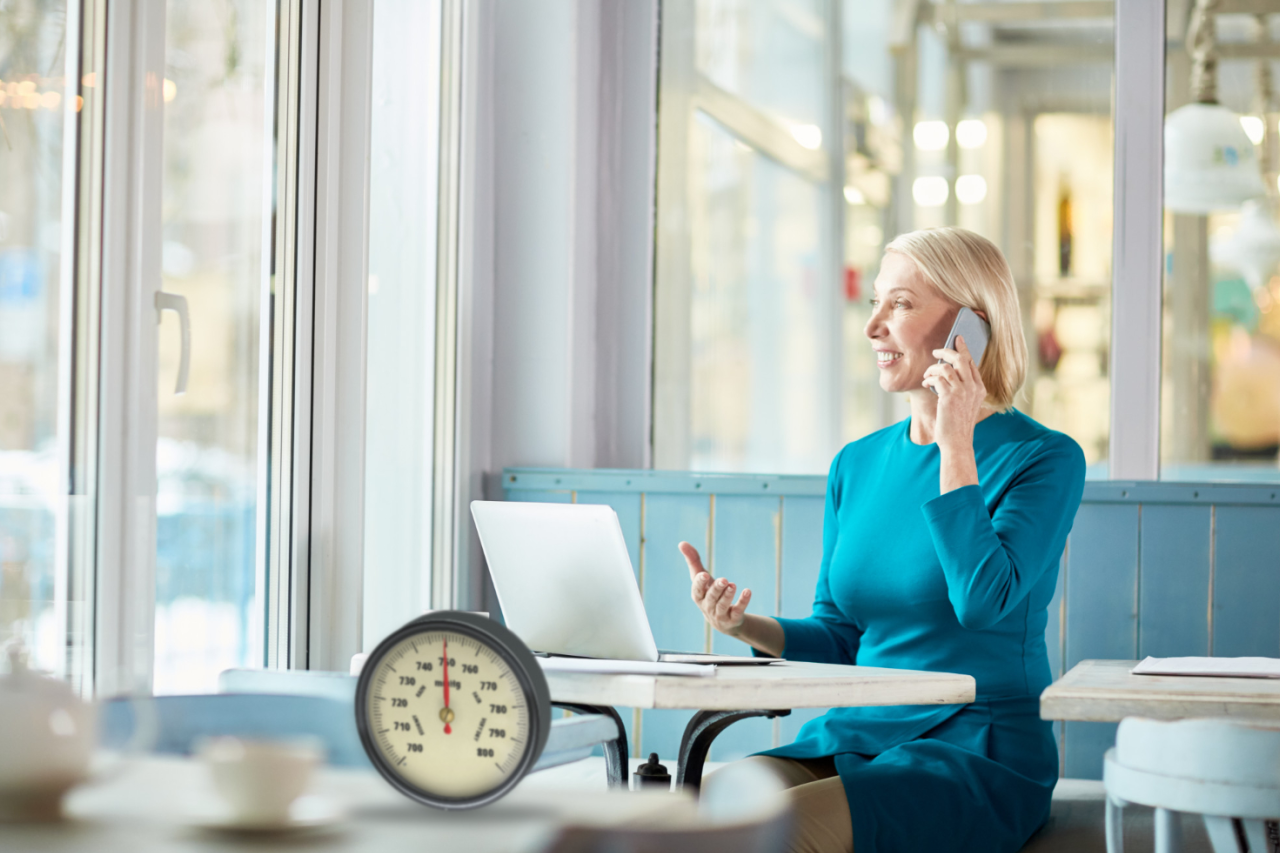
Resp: 750 mmHg
